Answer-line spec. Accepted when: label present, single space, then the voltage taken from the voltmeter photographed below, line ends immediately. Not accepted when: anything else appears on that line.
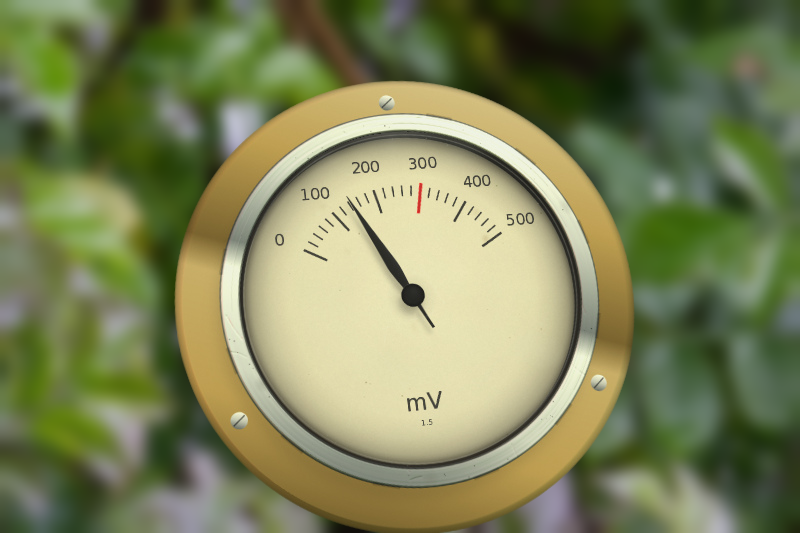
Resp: 140 mV
